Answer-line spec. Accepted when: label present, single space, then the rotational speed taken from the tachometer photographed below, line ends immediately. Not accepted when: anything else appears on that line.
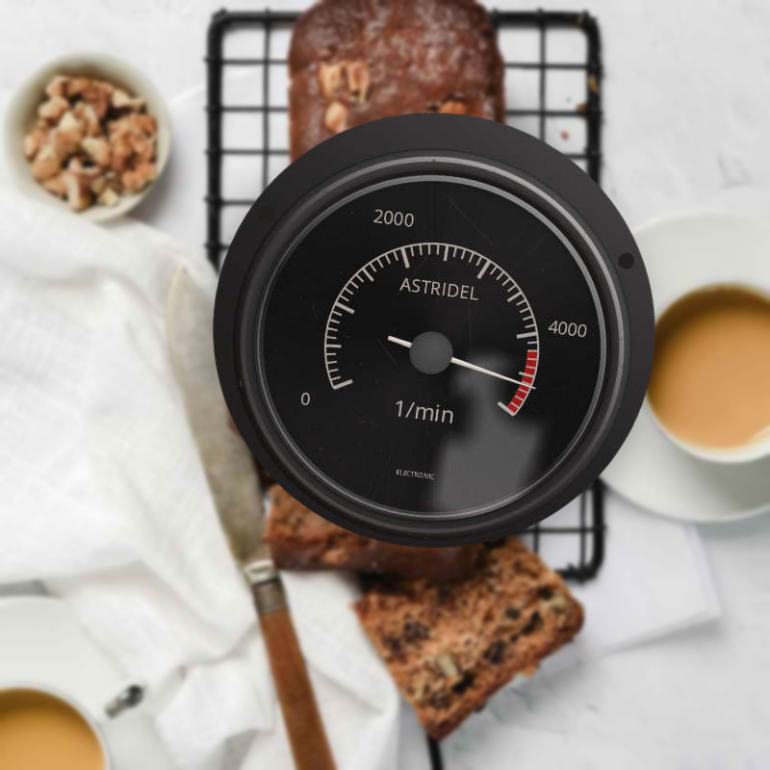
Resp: 4600 rpm
